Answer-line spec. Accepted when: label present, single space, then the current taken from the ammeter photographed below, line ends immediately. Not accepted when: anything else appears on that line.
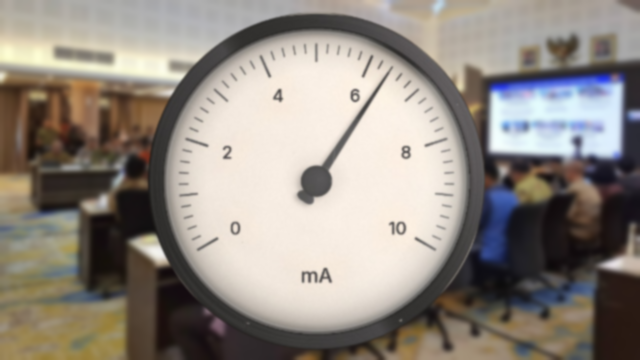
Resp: 6.4 mA
